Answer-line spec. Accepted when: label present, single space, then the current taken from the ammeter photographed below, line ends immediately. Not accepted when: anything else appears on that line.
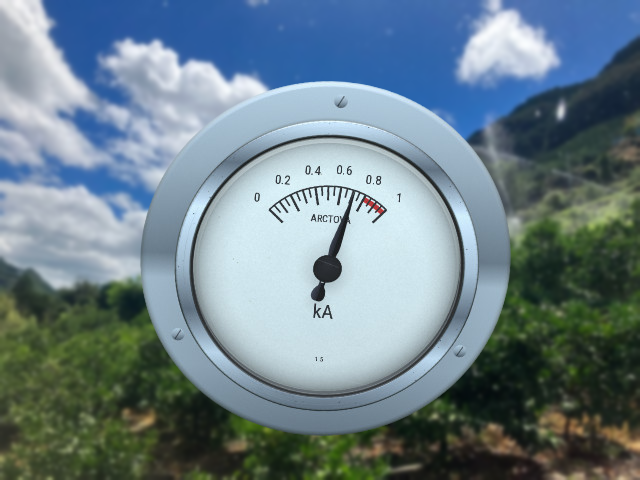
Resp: 0.7 kA
